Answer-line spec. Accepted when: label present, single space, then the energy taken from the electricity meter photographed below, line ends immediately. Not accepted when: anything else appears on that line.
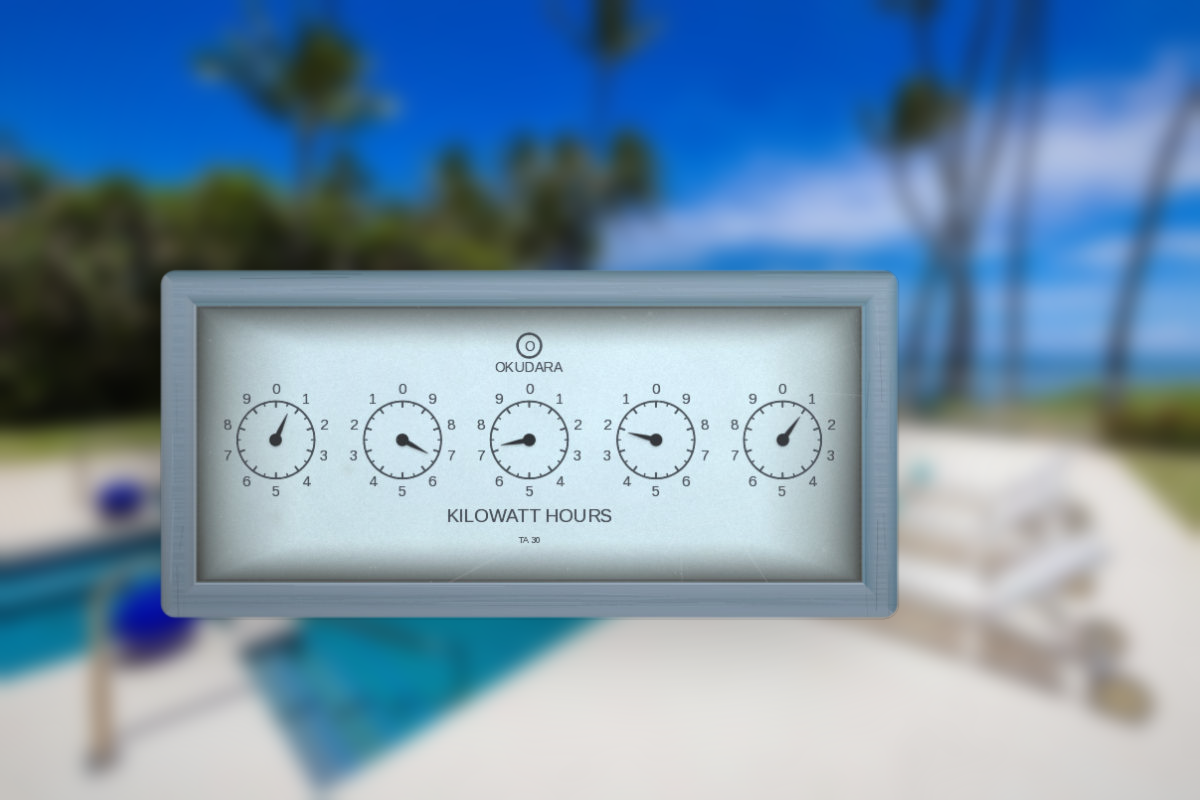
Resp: 6721 kWh
